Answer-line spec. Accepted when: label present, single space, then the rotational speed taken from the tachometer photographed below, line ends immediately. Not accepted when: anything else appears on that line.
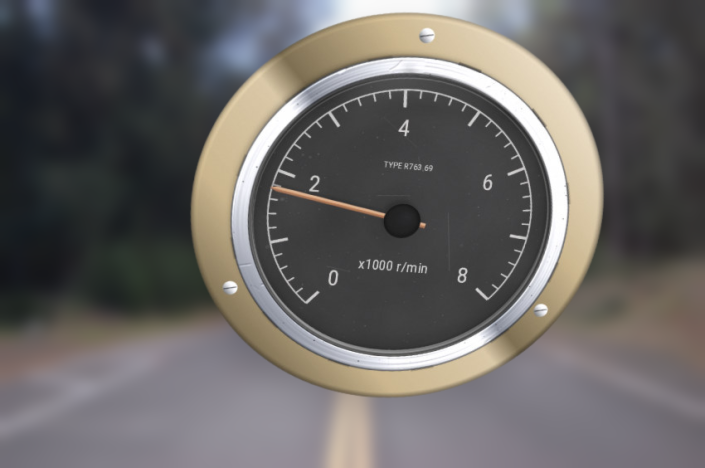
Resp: 1800 rpm
